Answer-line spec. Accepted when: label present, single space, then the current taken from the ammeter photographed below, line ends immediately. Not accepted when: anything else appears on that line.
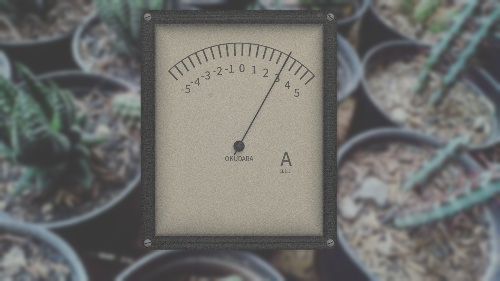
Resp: 3 A
